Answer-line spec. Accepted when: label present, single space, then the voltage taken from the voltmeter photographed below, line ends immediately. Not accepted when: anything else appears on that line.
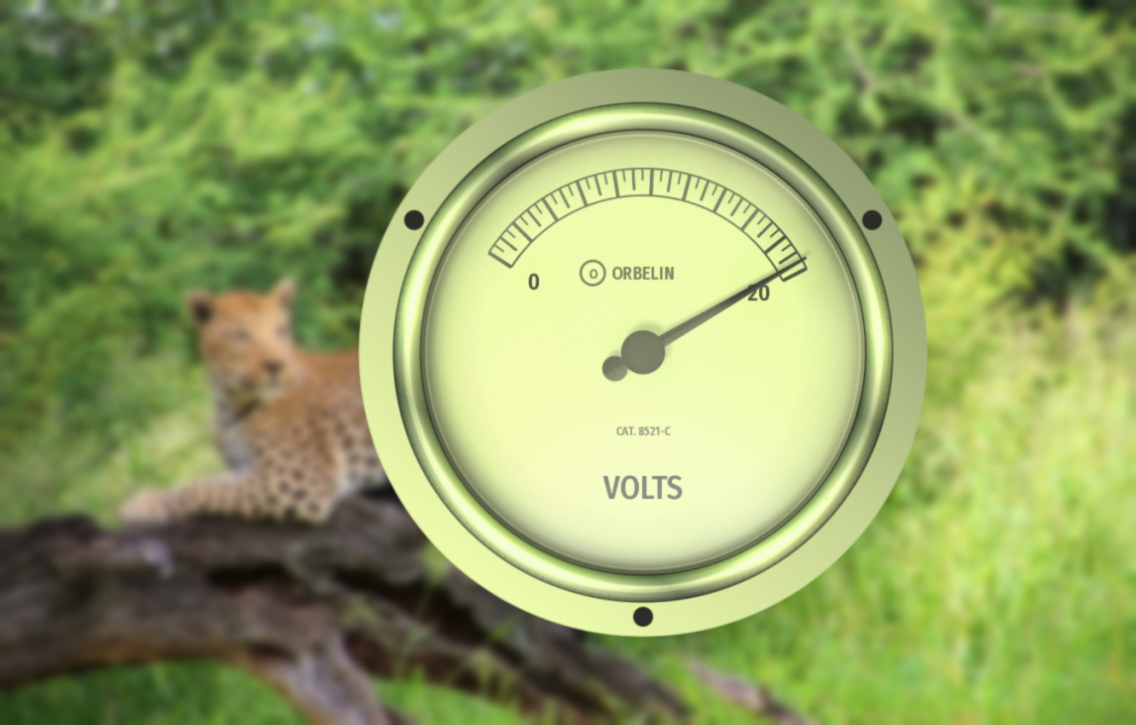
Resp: 19.5 V
